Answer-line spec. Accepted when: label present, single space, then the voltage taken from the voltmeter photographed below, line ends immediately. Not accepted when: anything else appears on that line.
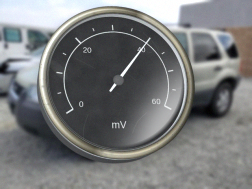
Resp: 40 mV
